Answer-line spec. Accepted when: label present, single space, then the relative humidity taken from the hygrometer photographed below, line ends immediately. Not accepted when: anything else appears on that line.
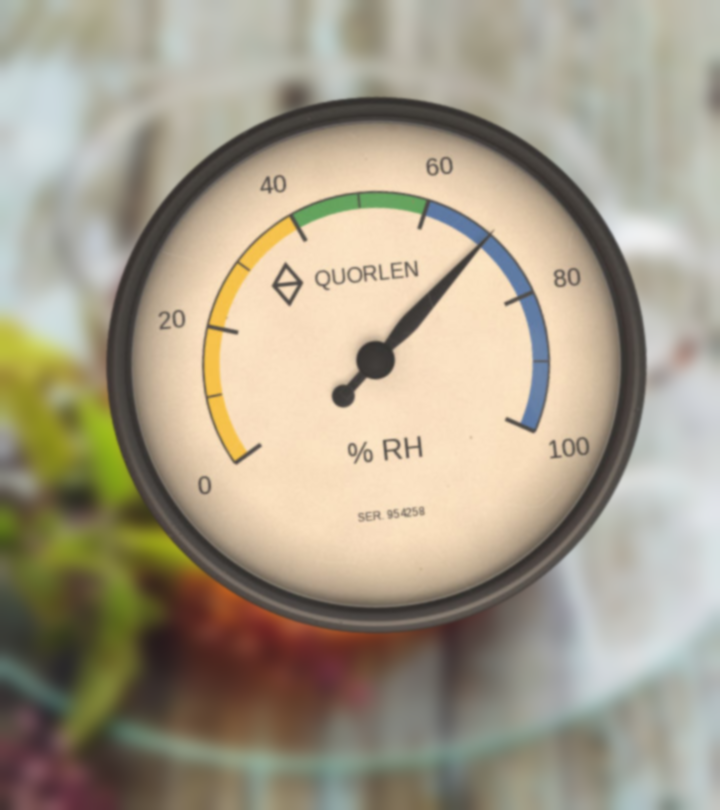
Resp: 70 %
